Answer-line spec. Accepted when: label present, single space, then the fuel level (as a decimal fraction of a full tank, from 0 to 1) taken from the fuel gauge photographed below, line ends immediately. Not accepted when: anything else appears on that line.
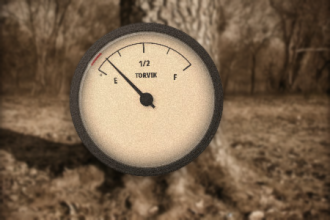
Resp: 0.125
